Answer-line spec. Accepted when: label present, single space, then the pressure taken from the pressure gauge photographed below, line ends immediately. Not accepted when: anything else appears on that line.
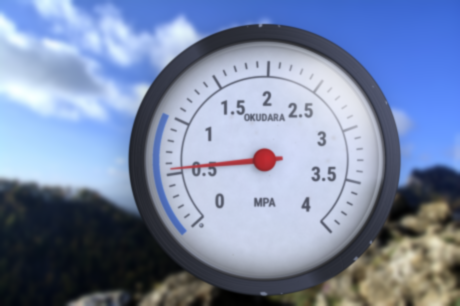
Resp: 0.55 MPa
